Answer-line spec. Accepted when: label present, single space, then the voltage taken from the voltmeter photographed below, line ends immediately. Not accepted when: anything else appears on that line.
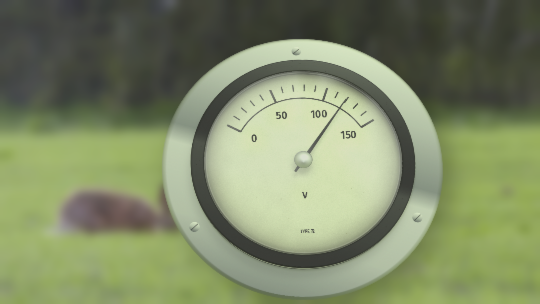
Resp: 120 V
